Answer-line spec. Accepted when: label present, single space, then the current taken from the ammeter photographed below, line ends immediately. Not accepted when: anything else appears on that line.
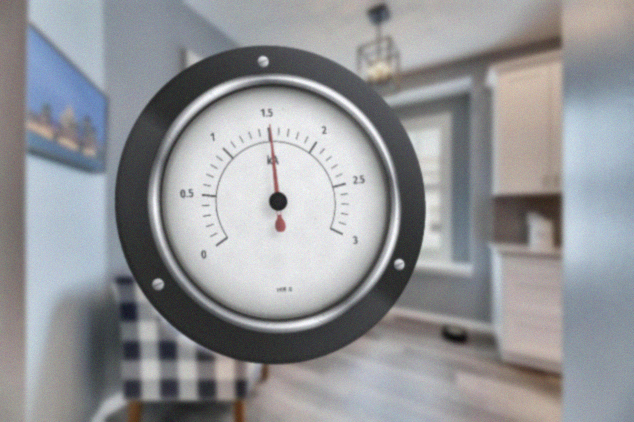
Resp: 1.5 kA
